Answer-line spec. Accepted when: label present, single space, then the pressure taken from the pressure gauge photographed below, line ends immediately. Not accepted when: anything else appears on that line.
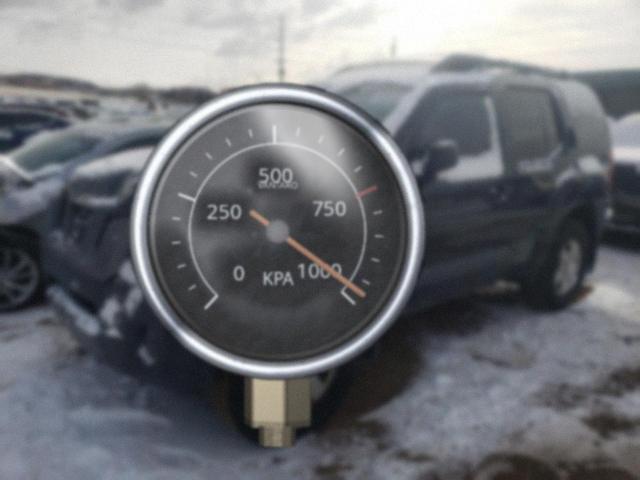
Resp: 975 kPa
